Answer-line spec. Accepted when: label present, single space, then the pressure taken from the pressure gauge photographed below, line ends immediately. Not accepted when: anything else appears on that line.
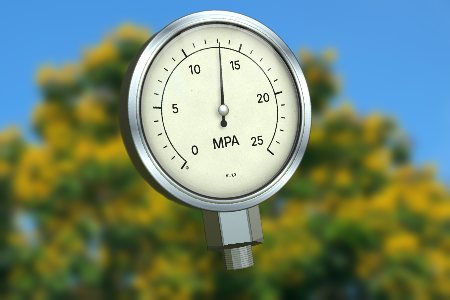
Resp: 13 MPa
